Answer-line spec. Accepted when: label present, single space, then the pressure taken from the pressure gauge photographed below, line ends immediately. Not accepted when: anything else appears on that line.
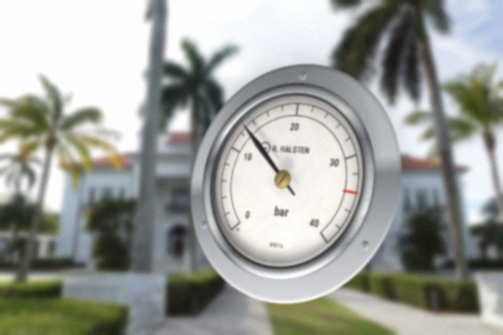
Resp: 13 bar
